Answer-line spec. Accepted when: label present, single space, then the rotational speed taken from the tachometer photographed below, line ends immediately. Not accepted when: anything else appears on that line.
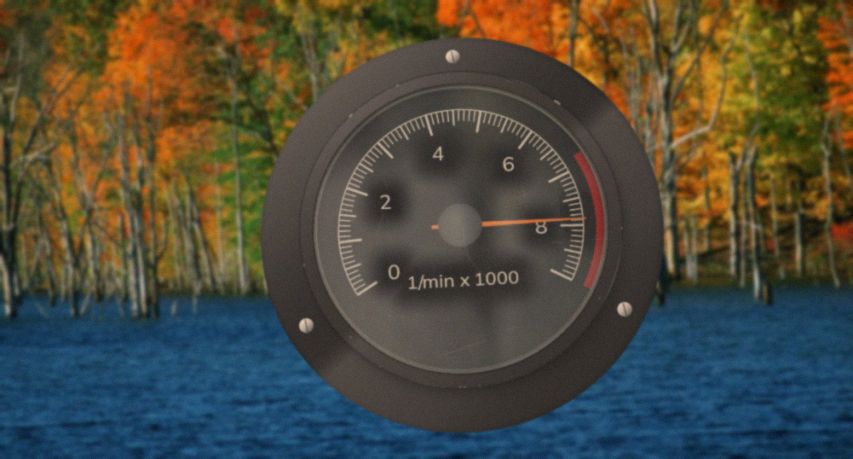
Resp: 7900 rpm
